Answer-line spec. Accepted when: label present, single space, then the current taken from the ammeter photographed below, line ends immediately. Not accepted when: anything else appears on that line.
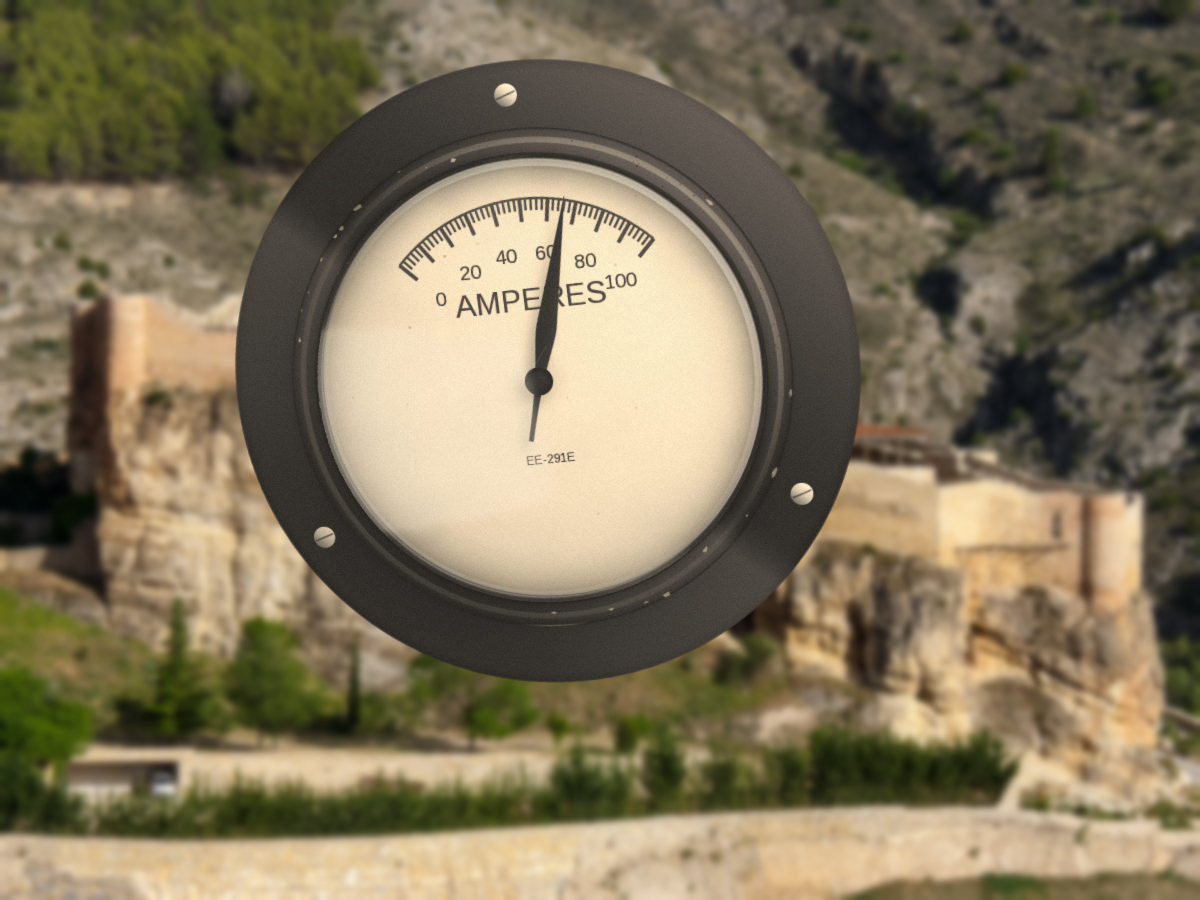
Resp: 66 A
